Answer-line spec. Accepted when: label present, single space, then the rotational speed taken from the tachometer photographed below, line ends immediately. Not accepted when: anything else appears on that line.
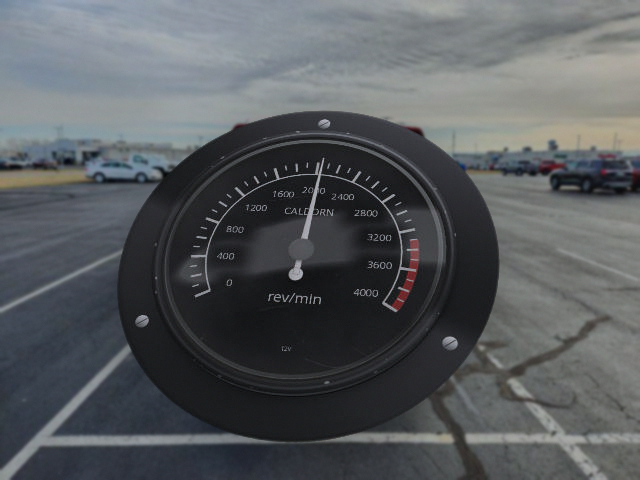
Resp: 2050 rpm
